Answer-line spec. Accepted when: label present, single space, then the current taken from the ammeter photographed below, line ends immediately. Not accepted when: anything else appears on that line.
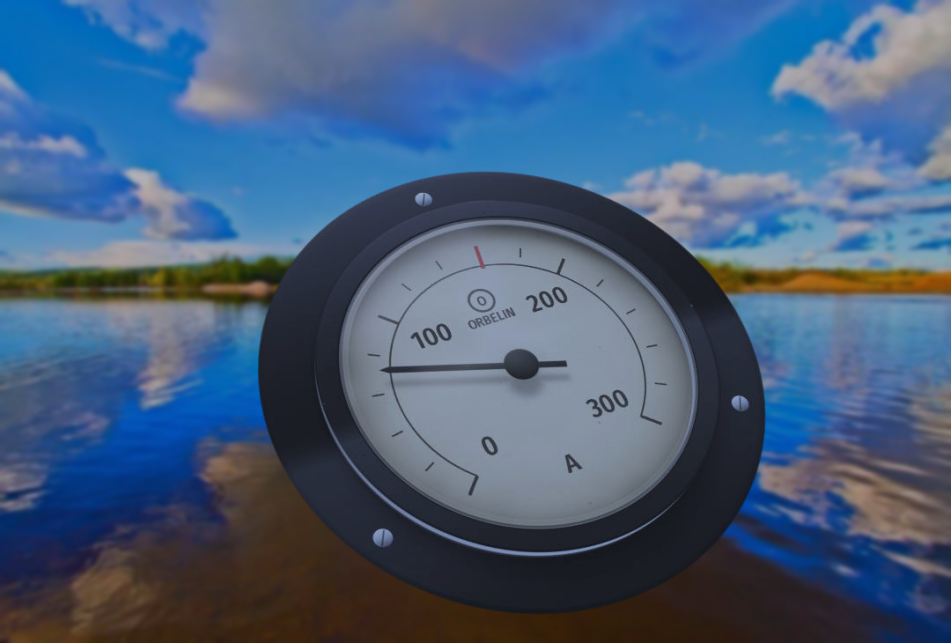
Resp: 70 A
